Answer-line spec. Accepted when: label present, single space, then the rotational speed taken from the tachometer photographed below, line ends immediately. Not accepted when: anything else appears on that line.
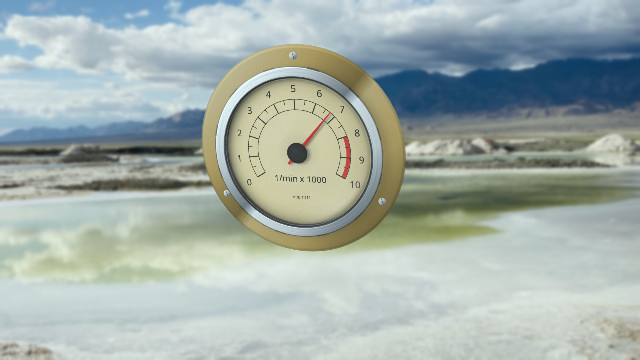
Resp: 6750 rpm
